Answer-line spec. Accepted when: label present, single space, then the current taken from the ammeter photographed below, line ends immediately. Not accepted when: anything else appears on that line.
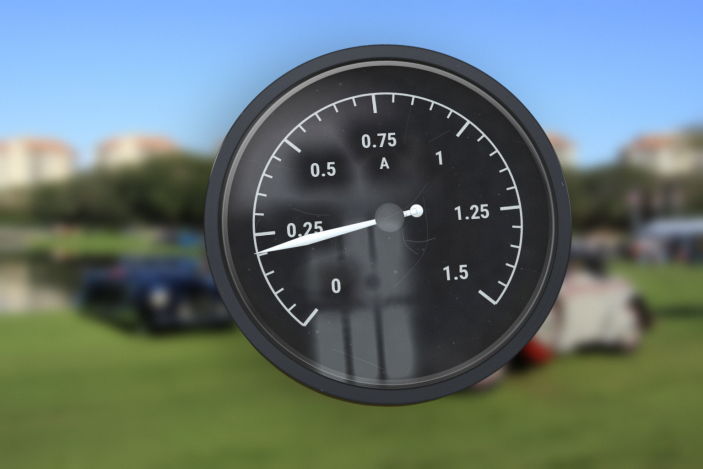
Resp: 0.2 A
